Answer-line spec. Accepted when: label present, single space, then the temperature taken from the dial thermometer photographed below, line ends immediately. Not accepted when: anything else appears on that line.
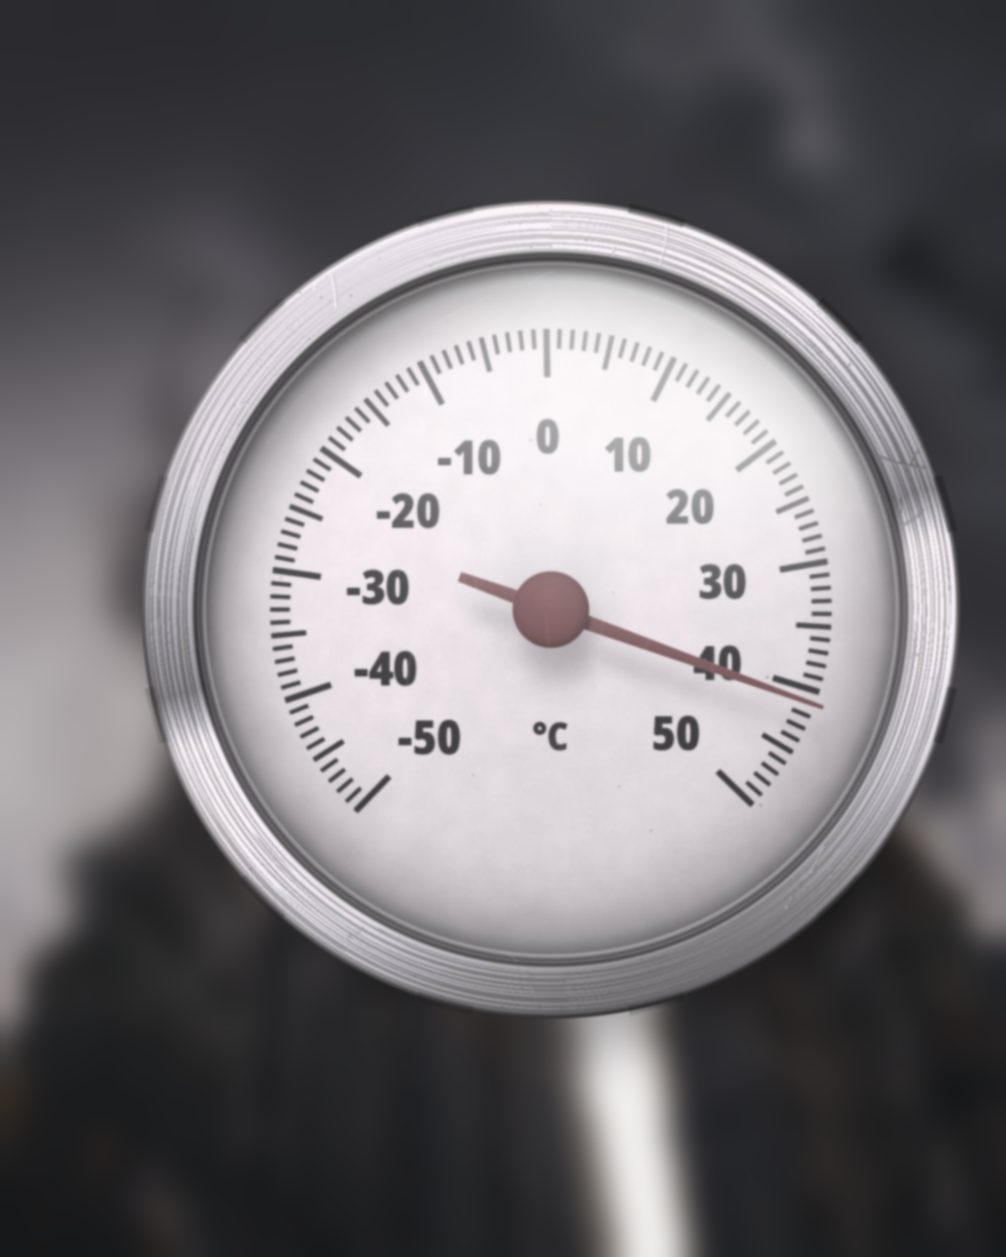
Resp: 41 °C
